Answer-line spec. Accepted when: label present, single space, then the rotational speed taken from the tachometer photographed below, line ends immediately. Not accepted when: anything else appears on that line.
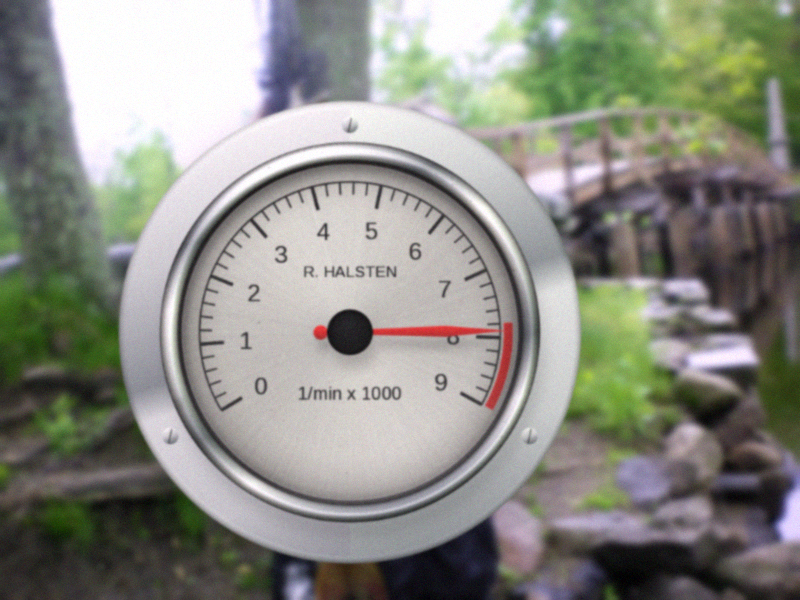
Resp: 7900 rpm
